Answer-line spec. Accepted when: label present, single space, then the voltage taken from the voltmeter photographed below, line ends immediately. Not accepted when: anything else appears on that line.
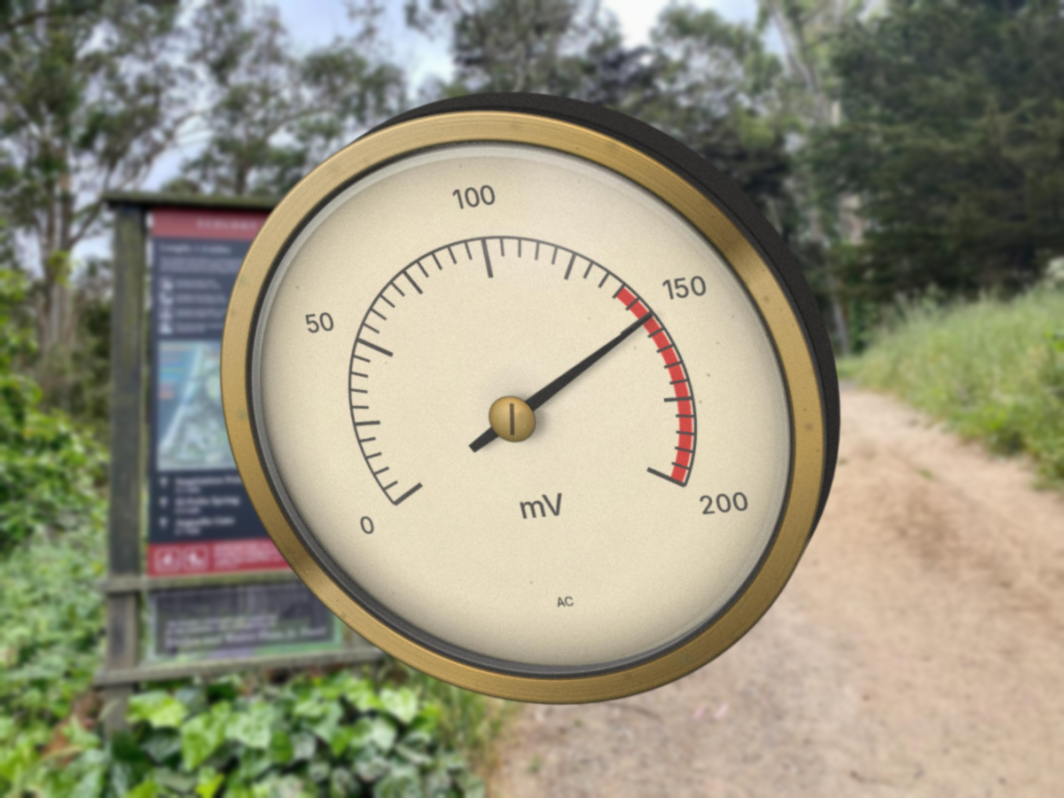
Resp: 150 mV
